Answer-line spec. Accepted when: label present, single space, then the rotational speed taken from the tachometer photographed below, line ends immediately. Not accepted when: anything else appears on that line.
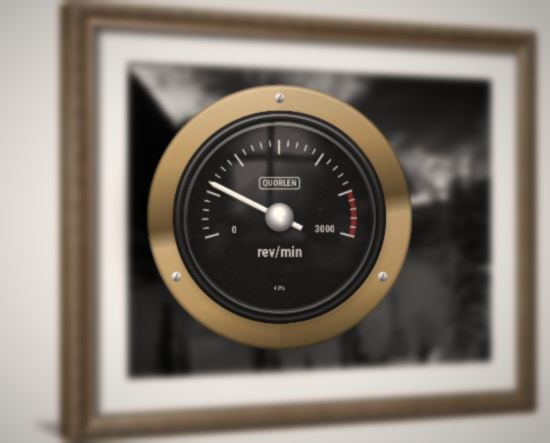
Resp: 600 rpm
